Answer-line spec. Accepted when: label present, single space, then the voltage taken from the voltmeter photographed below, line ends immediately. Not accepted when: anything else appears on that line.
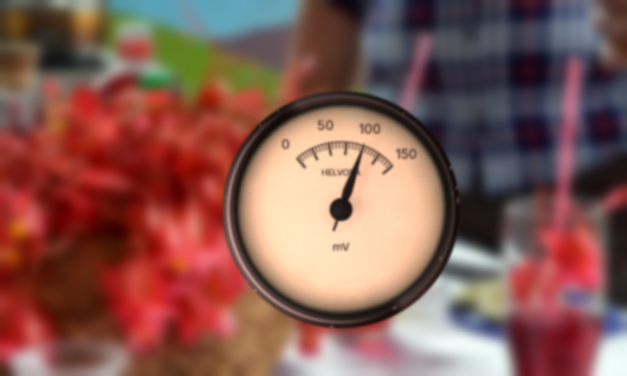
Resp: 100 mV
